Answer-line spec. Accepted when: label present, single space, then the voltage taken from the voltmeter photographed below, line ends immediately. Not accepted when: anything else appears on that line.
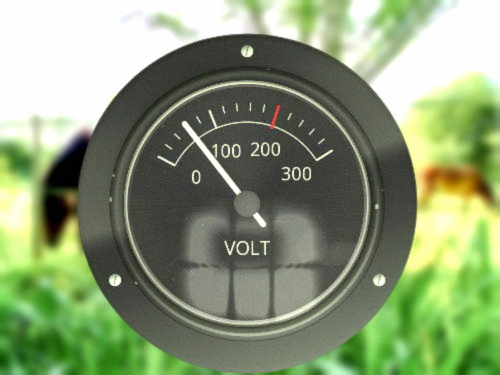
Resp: 60 V
